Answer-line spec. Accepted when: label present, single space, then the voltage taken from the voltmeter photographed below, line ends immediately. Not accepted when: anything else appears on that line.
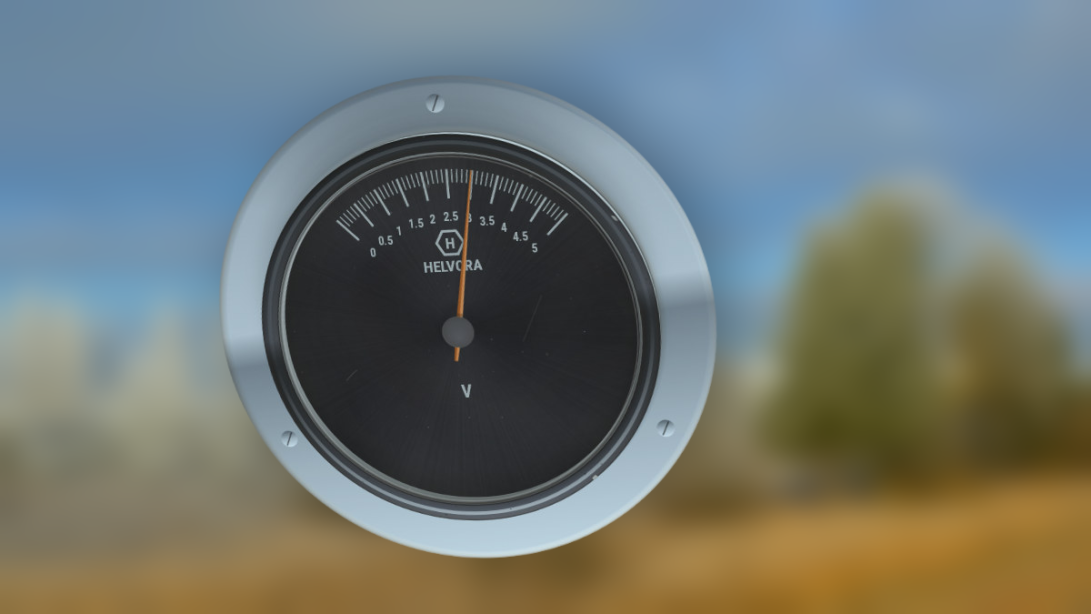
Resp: 3 V
